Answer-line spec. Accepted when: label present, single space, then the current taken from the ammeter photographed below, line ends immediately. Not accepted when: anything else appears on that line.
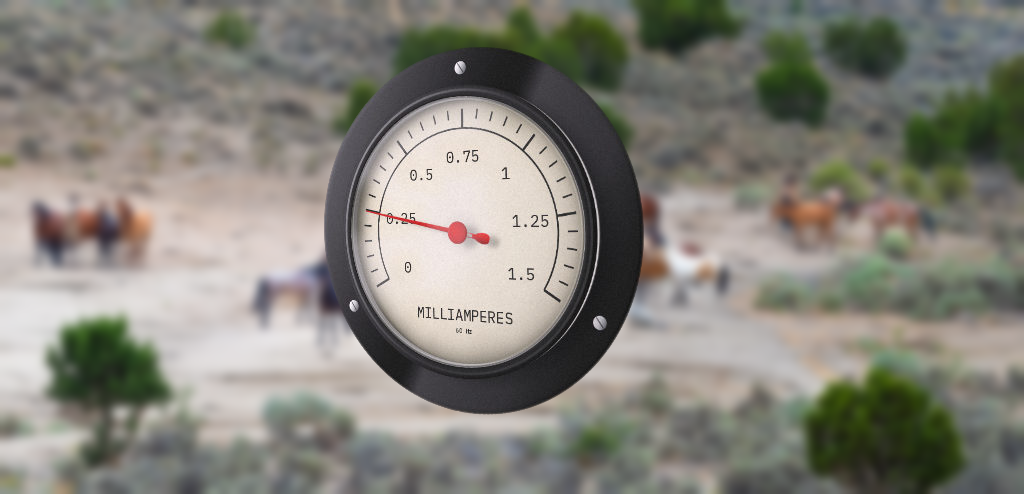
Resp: 0.25 mA
